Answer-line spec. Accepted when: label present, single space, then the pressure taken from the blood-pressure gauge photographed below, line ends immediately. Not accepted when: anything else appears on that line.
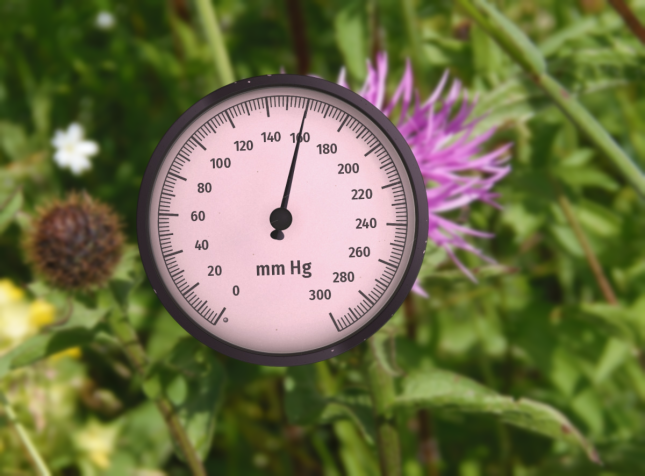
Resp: 160 mmHg
